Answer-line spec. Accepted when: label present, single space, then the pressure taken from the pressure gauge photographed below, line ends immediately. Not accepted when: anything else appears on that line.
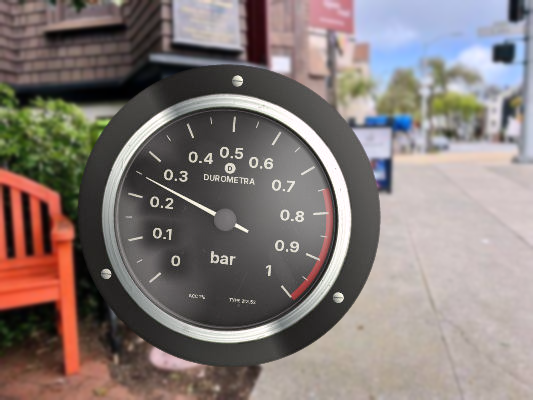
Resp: 0.25 bar
